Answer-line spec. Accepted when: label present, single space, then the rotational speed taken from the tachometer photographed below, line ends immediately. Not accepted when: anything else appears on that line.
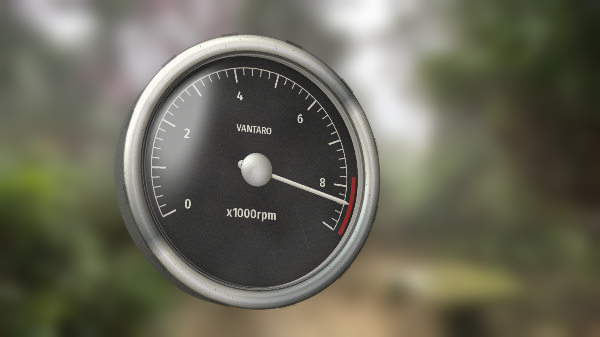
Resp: 8400 rpm
